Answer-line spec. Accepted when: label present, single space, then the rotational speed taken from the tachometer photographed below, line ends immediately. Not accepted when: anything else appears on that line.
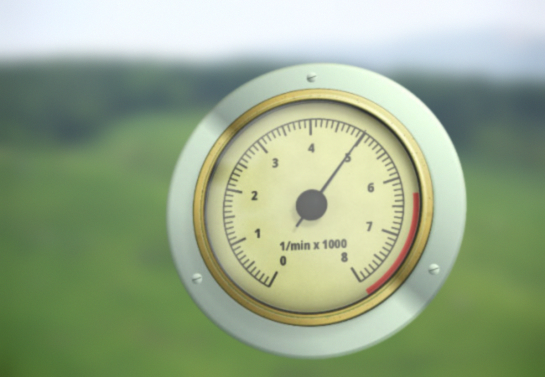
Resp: 5000 rpm
